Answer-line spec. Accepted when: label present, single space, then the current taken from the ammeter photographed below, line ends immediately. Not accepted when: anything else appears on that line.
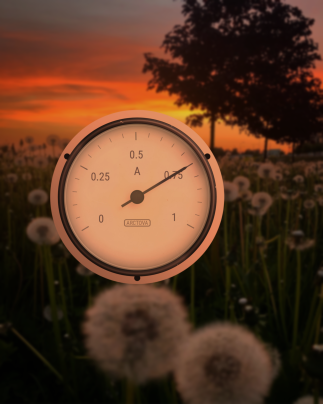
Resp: 0.75 A
